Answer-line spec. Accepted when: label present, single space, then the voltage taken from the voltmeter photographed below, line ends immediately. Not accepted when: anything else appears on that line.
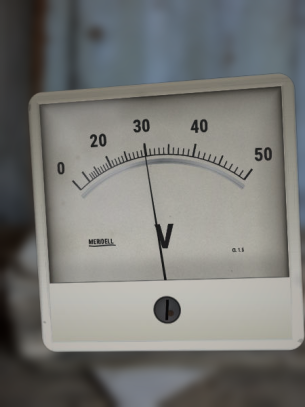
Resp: 30 V
